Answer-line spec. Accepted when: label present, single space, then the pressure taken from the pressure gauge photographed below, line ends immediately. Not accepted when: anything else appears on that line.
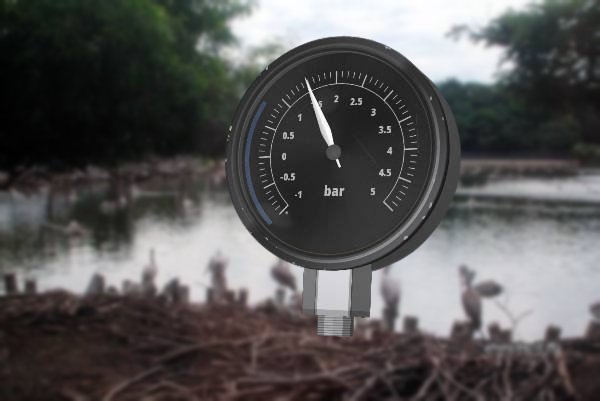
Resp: 1.5 bar
